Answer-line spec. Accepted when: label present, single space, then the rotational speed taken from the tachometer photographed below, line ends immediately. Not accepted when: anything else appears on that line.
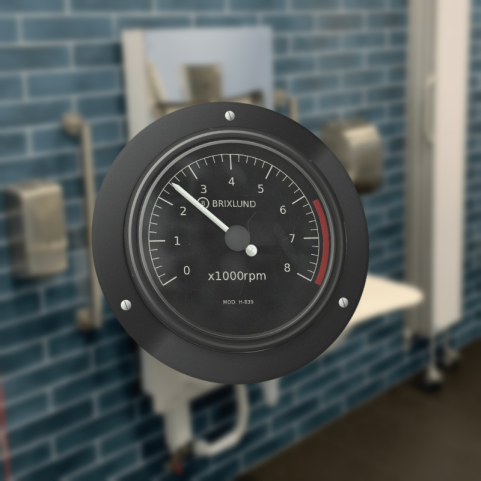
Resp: 2400 rpm
